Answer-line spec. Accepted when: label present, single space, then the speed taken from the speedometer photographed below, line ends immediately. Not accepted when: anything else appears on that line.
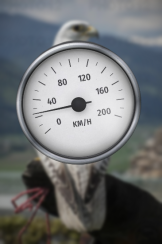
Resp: 25 km/h
